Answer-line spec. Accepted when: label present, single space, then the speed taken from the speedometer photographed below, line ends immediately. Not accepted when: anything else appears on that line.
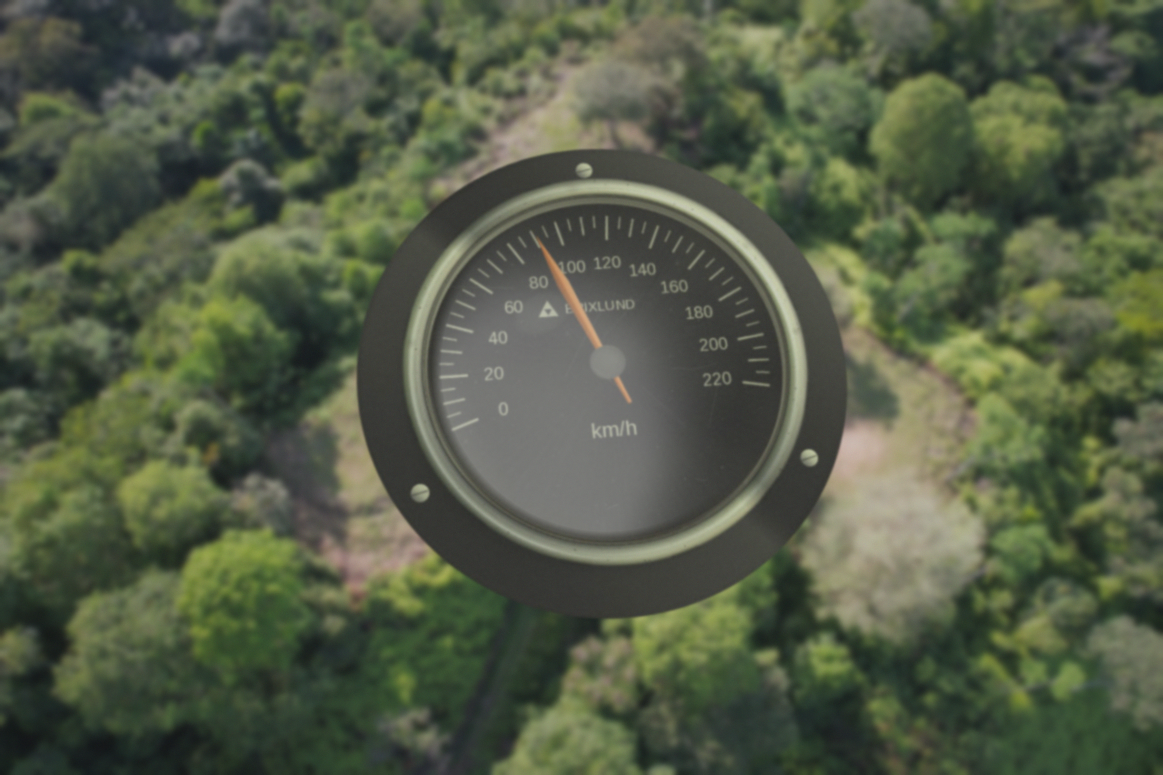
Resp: 90 km/h
